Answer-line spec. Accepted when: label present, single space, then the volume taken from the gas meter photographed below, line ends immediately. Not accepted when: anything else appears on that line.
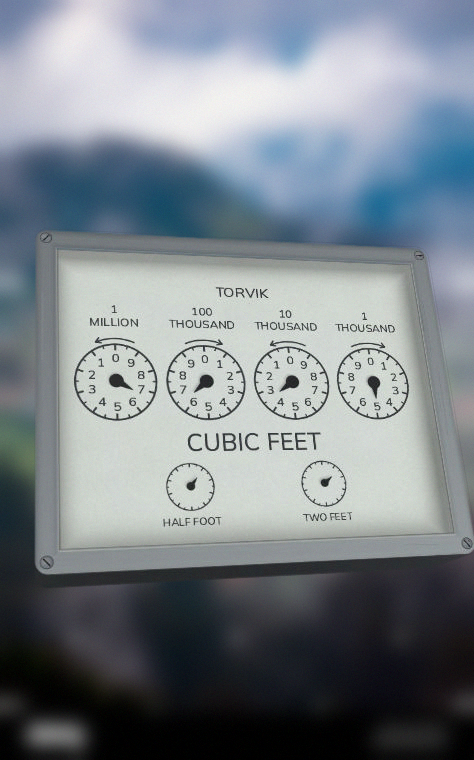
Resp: 663500 ft³
